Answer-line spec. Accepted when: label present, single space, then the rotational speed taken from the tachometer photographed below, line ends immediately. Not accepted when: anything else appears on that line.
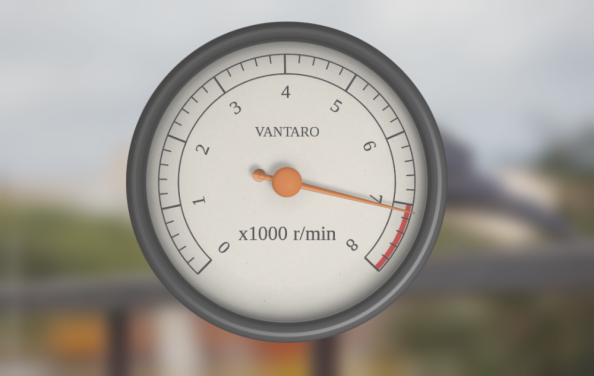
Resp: 7100 rpm
